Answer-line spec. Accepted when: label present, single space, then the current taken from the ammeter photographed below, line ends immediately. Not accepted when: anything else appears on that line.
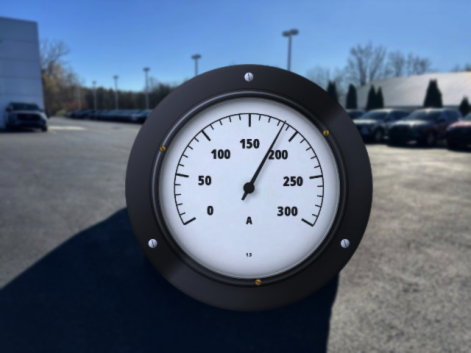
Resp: 185 A
